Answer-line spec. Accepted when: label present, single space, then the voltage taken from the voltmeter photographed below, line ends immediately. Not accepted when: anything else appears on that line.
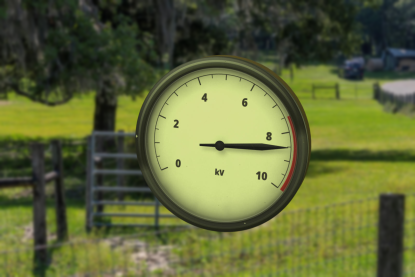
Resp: 8.5 kV
